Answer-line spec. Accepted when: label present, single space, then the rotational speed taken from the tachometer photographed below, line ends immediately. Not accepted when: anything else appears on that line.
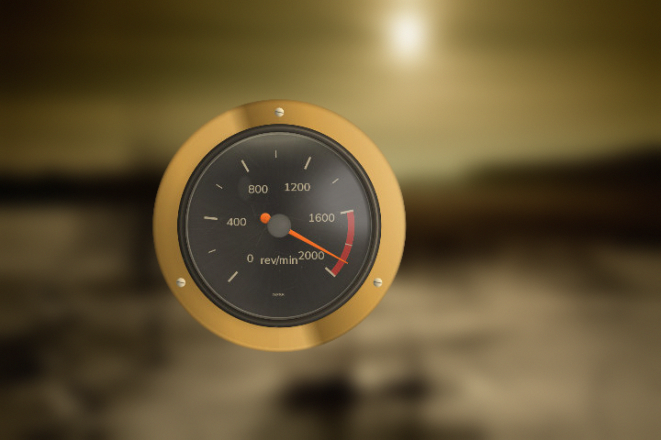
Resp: 1900 rpm
